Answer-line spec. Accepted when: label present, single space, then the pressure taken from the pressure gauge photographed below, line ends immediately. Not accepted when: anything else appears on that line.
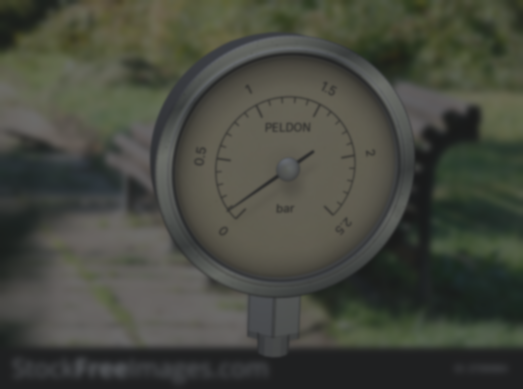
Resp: 0.1 bar
